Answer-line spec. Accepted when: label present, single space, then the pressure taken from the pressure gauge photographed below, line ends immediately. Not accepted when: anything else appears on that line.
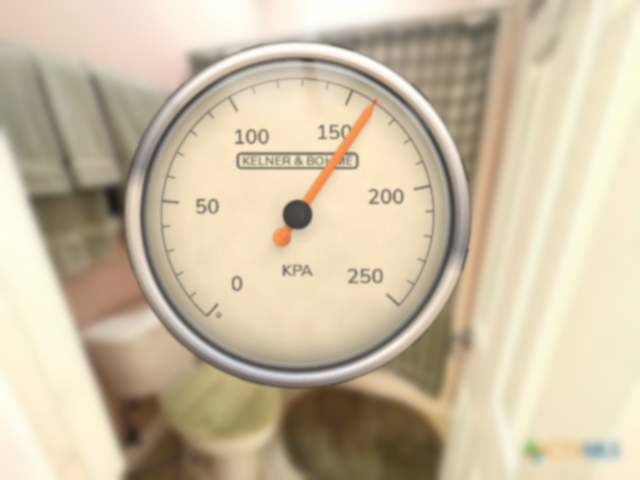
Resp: 160 kPa
